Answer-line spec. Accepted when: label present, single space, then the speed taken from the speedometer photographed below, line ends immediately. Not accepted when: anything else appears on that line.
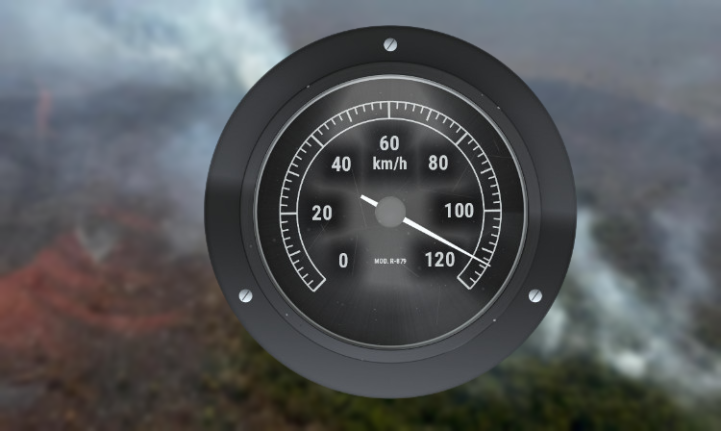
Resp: 113 km/h
